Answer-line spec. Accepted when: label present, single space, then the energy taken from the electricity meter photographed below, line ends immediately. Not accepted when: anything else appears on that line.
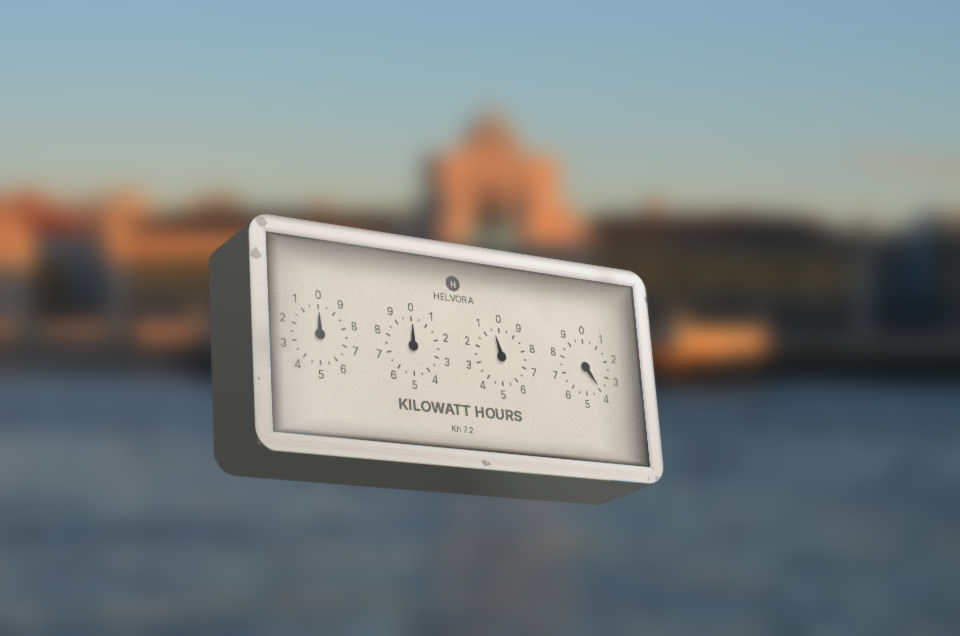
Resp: 4 kWh
